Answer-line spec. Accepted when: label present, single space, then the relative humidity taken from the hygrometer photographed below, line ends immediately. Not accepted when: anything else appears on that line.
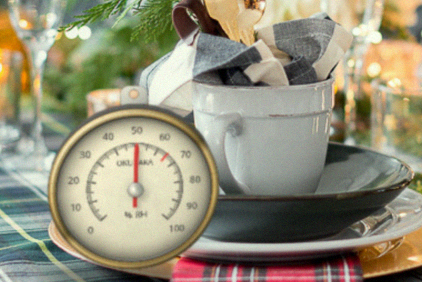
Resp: 50 %
